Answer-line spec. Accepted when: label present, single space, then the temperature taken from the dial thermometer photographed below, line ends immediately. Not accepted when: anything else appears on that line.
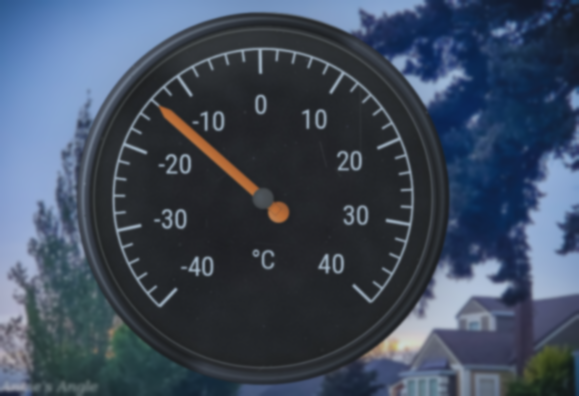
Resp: -14 °C
